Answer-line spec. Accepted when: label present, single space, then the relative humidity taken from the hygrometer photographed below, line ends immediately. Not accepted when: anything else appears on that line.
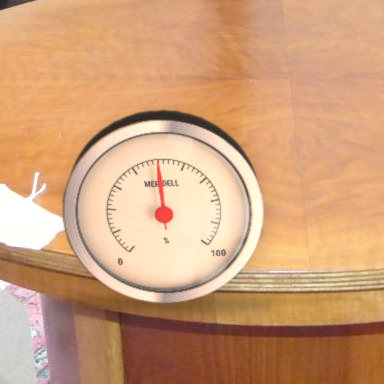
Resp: 50 %
